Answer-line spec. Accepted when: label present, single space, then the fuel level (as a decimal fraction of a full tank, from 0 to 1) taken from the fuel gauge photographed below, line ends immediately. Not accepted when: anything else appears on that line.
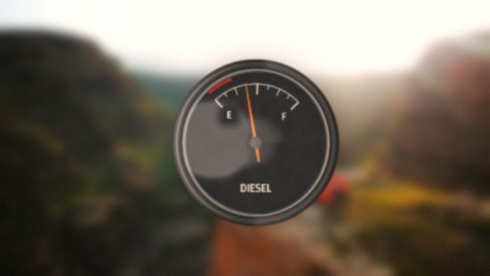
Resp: 0.375
